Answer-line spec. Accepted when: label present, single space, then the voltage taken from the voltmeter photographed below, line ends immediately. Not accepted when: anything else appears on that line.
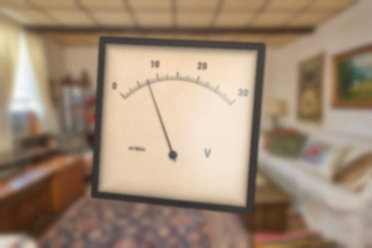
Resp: 7.5 V
